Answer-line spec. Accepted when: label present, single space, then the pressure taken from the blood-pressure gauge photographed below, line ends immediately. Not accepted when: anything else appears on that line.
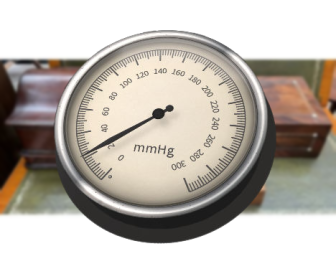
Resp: 20 mmHg
